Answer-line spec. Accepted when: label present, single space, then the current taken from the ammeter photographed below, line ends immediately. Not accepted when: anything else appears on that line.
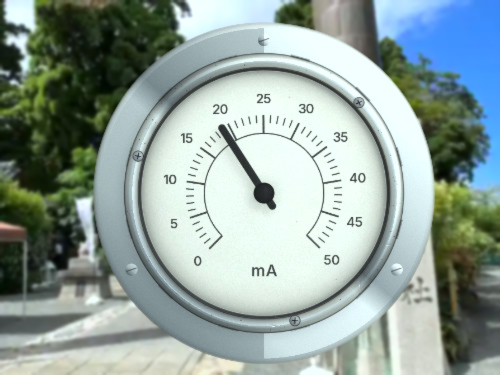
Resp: 19 mA
